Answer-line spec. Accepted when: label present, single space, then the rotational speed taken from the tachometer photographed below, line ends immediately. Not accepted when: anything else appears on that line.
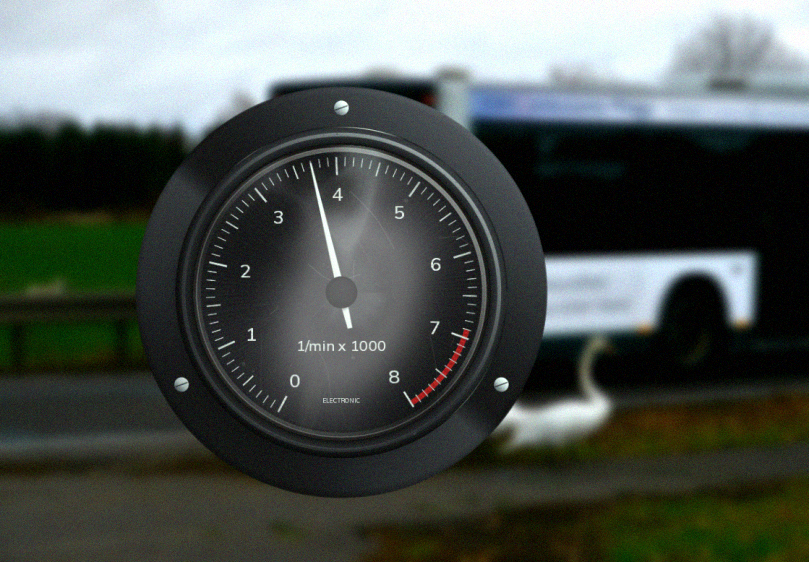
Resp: 3700 rpm
